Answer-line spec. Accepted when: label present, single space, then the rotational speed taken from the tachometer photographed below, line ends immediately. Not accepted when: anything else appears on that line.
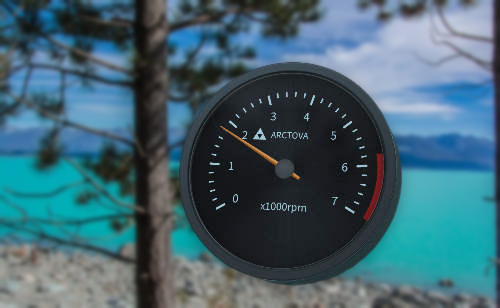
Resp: 1800 rpm
